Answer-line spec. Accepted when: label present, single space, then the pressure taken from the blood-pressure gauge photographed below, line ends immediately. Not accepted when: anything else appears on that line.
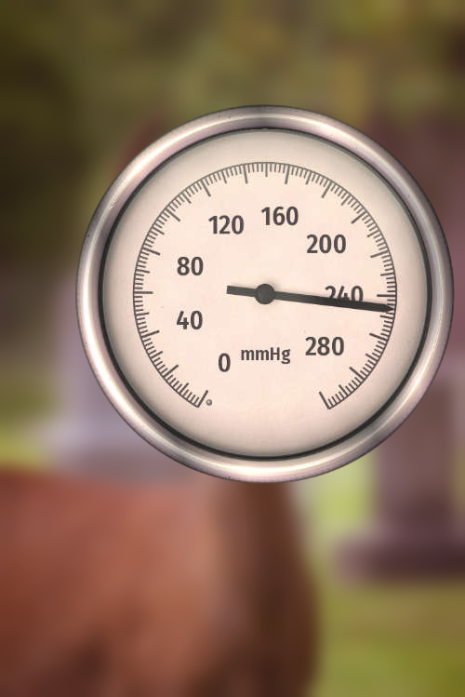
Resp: 246 mmHg
